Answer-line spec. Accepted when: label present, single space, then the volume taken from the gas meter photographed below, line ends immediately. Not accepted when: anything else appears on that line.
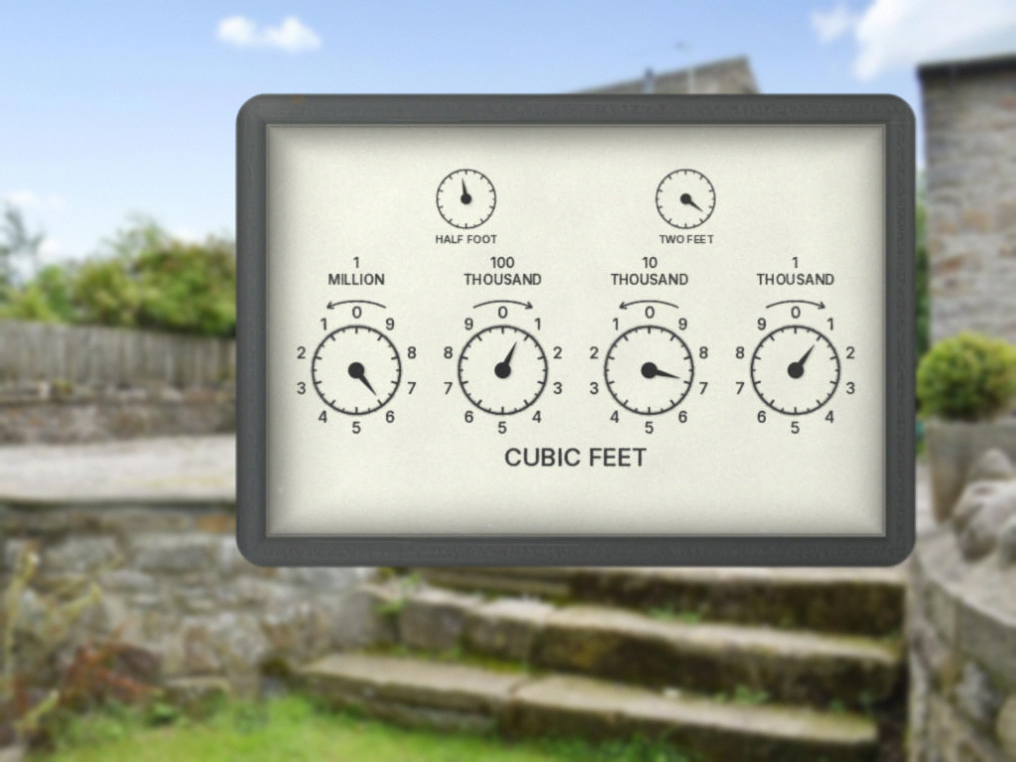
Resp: 607100 ft³
